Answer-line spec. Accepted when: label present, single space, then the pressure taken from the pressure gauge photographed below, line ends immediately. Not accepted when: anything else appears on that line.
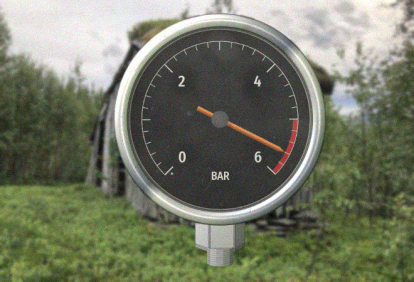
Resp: 5.6 bar
